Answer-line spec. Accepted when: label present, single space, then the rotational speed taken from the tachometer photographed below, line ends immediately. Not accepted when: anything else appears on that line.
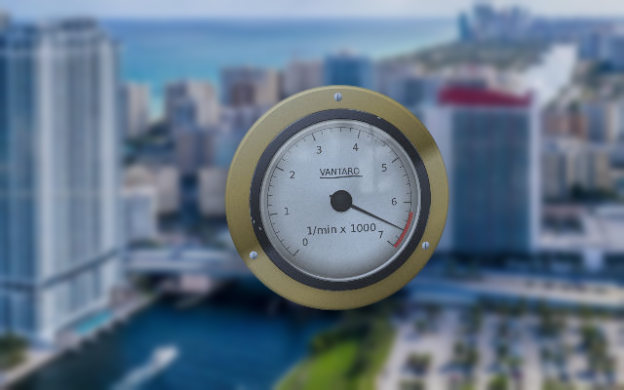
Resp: 6600 rpm
